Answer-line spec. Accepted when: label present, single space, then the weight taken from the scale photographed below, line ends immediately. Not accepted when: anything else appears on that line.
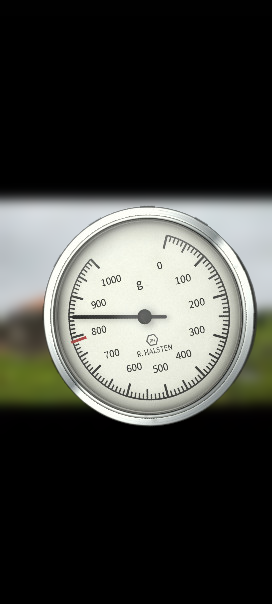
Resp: 850 g
